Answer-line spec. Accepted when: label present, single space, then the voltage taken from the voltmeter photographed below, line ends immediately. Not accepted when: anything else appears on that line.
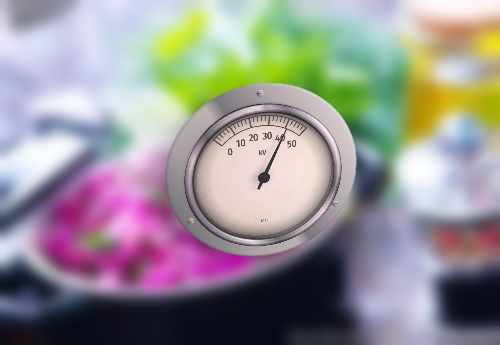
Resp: 40 kV
